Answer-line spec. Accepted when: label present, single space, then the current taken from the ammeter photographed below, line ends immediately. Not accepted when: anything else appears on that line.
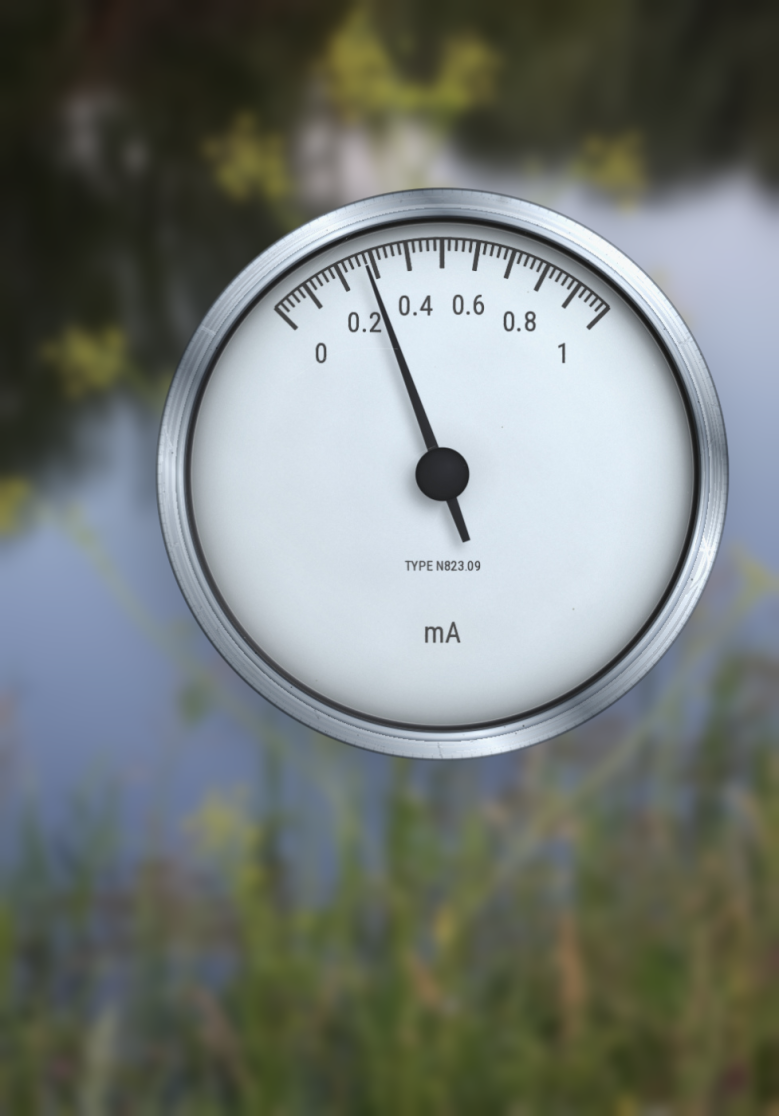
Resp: 0.28 mA
